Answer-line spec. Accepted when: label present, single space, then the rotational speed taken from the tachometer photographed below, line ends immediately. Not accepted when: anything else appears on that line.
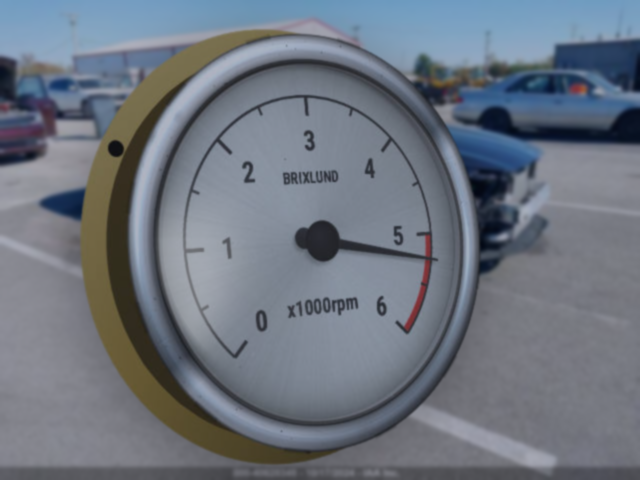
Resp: 5250 rpm
